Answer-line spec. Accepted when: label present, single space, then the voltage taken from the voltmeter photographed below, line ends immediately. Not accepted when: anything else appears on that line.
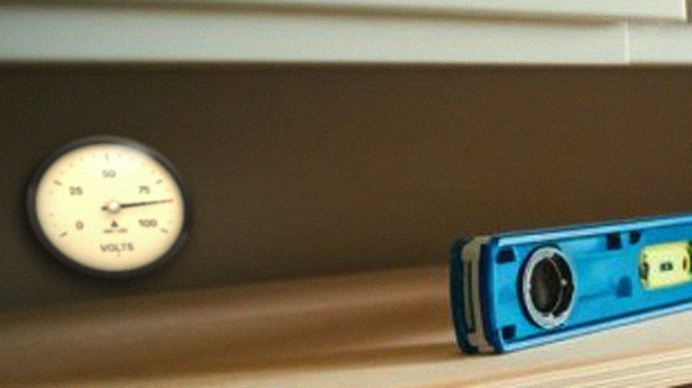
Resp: 85 V
